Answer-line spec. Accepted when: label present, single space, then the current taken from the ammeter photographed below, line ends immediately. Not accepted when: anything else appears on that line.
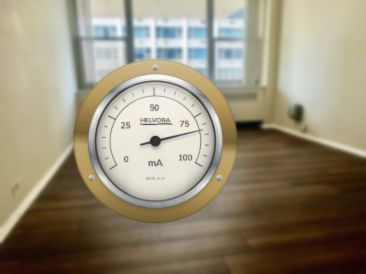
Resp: 82.5 mA
